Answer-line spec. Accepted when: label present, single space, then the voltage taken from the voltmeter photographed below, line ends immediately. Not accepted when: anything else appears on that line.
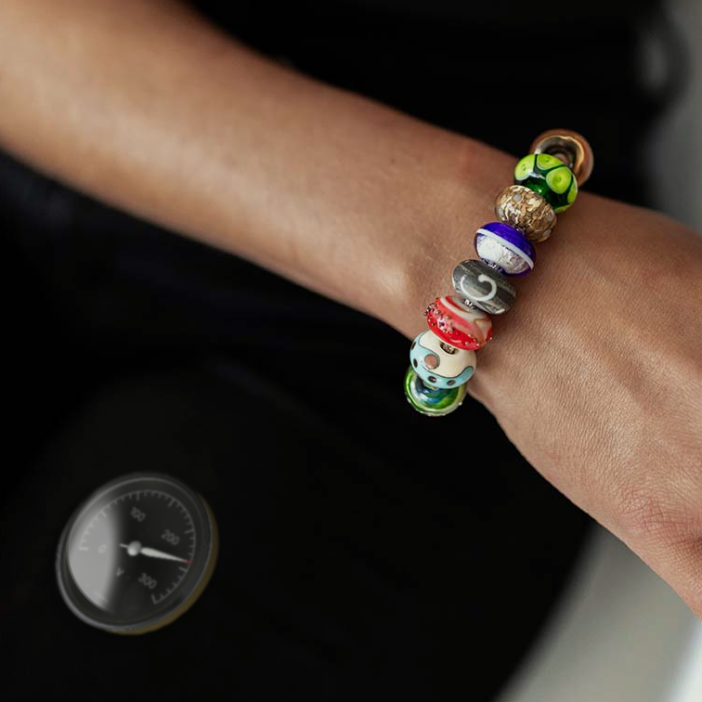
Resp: 240 V
